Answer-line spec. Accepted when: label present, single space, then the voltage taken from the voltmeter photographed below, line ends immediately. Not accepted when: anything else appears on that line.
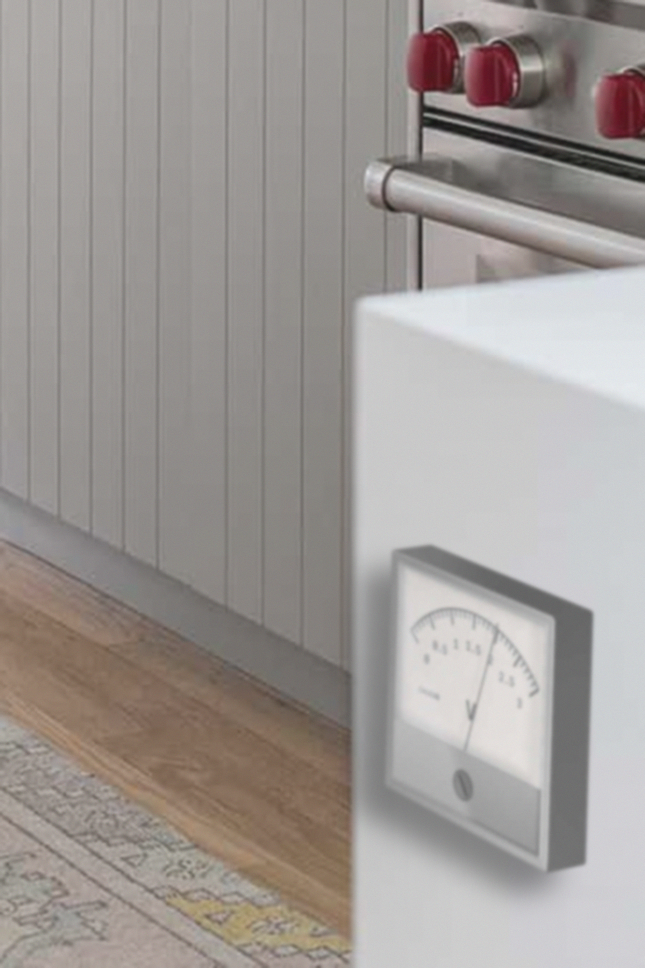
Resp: 2 V
